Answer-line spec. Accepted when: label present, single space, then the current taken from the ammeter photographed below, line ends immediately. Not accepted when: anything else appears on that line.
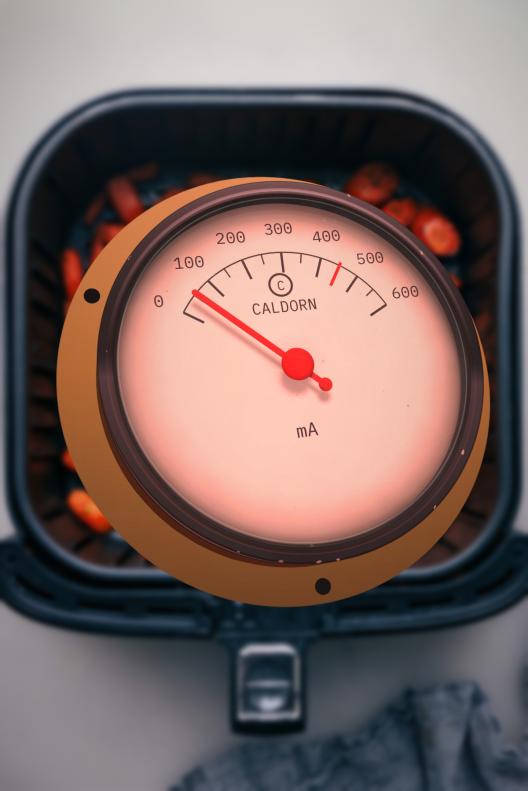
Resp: 50 mA
